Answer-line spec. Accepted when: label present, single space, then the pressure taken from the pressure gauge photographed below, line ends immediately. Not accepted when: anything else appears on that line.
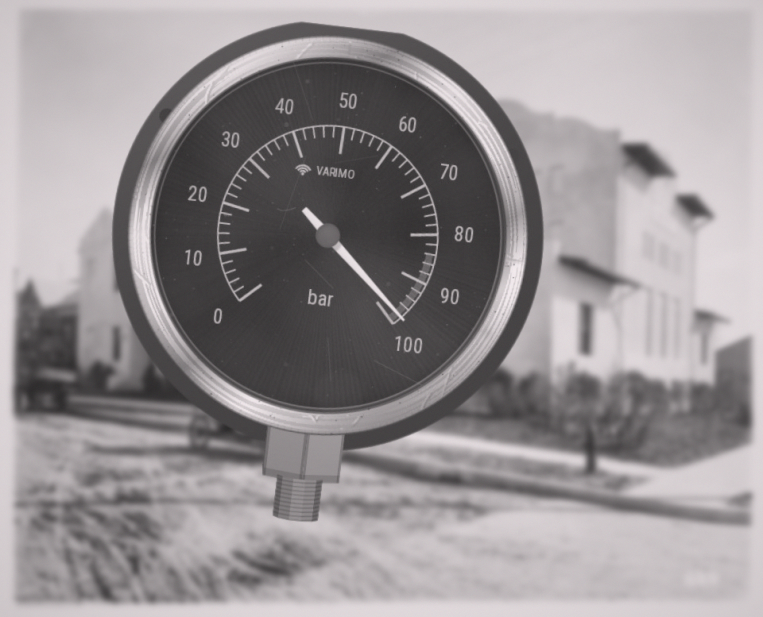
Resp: 98 bar
